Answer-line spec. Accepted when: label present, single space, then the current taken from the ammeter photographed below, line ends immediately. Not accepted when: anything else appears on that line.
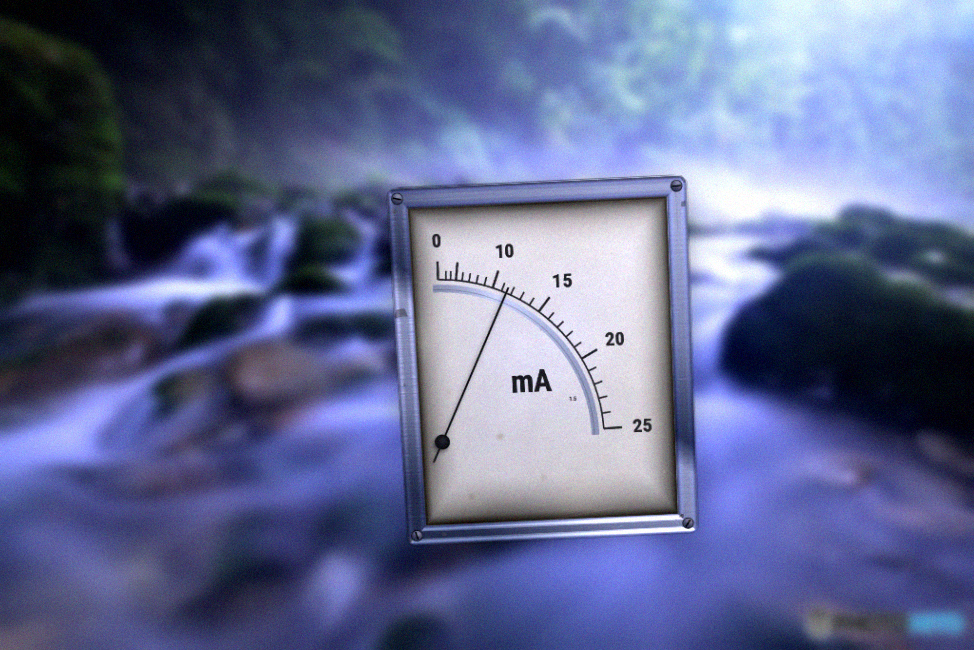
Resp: 11.5 mA
